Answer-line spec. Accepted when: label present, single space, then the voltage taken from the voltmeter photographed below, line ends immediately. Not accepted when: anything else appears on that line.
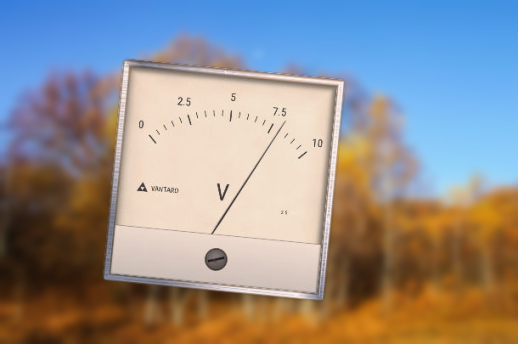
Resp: 8 V
